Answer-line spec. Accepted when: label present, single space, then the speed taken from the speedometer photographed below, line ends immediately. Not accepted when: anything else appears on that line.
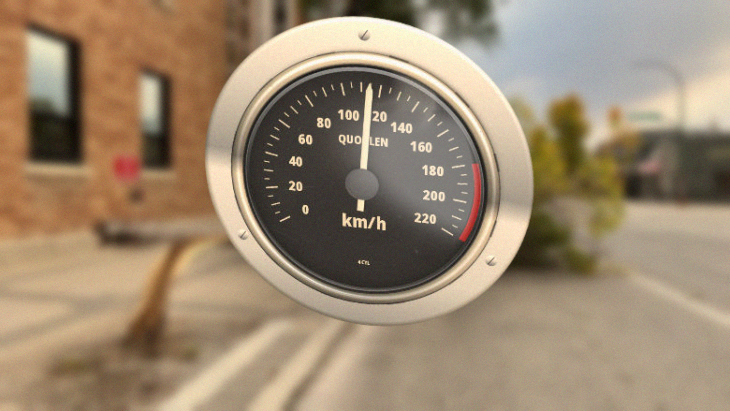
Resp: 115 km/h
